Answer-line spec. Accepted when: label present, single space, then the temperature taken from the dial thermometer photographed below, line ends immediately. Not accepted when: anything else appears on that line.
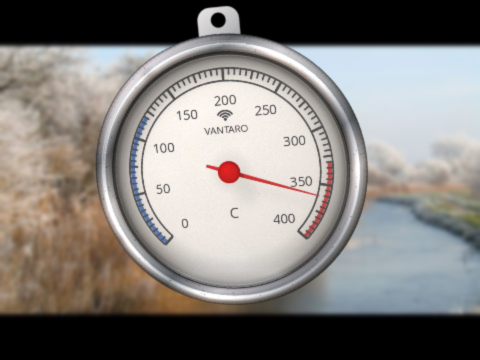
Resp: 360 °C
